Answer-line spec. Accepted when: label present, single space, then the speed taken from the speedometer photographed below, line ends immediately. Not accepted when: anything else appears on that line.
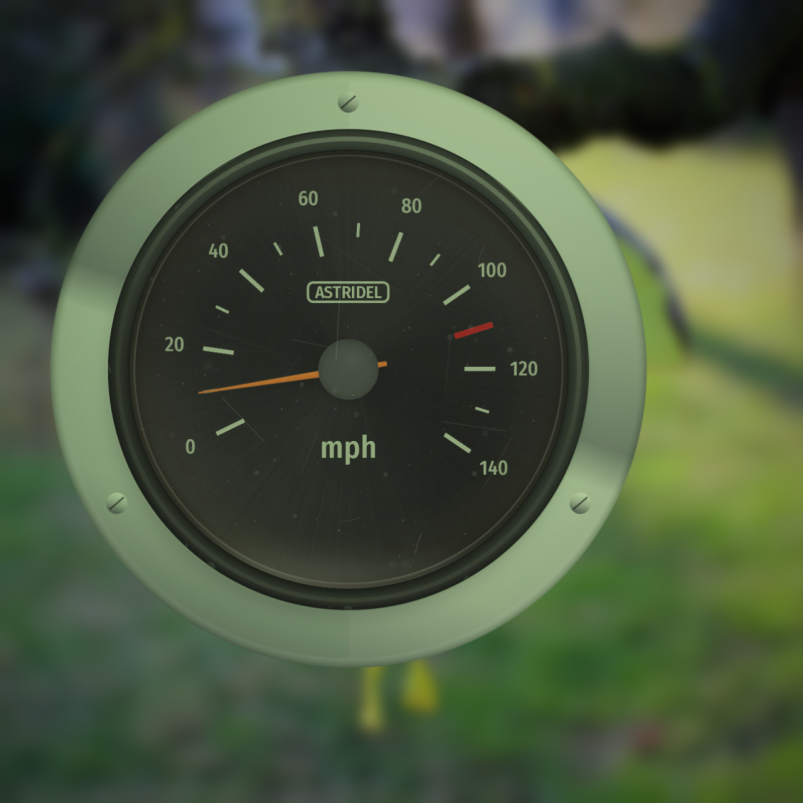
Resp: 10 mph
